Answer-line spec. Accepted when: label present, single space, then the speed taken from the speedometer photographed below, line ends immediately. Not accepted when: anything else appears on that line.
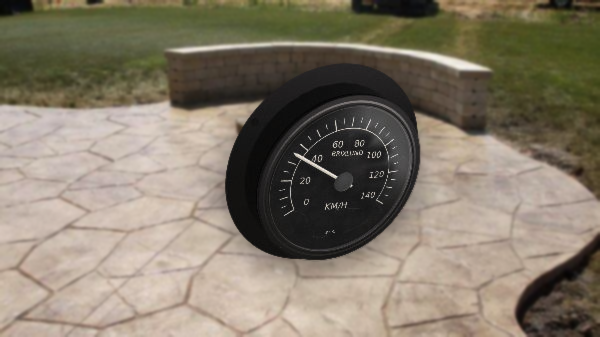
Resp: 35 km/h
